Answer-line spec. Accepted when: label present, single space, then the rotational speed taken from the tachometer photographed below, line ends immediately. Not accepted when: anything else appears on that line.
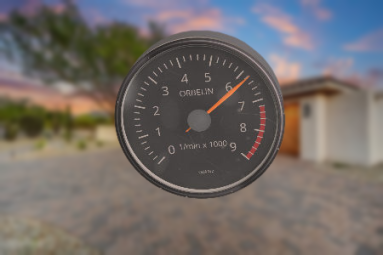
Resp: 6200 rpm
